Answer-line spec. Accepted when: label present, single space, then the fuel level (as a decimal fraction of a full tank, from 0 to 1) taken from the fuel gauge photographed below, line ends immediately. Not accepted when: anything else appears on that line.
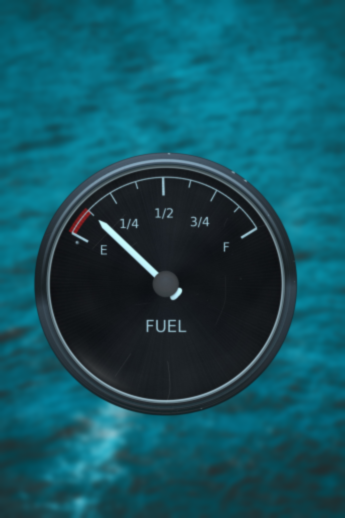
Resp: 0.125
